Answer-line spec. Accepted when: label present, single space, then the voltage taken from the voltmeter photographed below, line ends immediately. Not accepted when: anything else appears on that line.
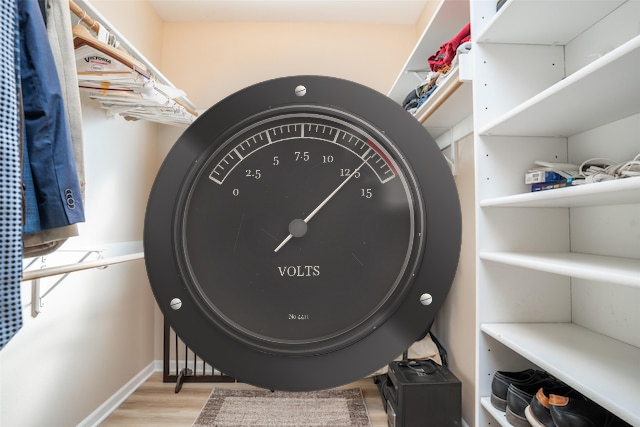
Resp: 13 V
